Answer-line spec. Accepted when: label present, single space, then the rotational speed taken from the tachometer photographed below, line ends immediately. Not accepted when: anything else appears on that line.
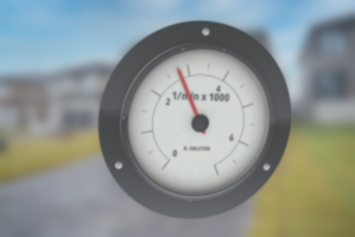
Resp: 2750 rpm
